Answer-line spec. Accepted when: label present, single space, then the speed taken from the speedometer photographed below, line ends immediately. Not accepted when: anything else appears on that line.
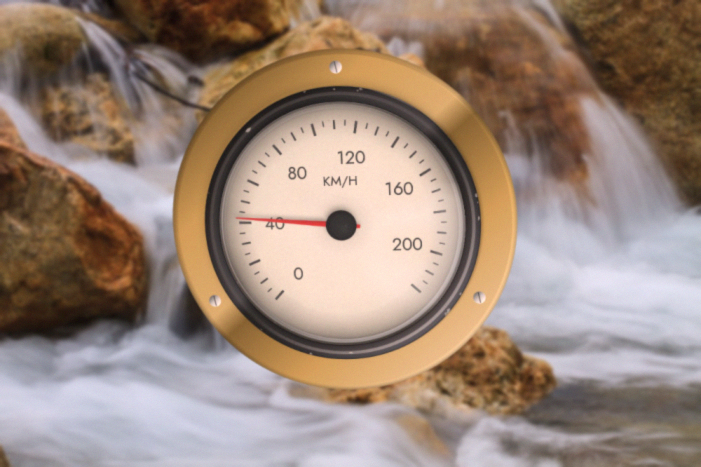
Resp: 42.5 km/h
